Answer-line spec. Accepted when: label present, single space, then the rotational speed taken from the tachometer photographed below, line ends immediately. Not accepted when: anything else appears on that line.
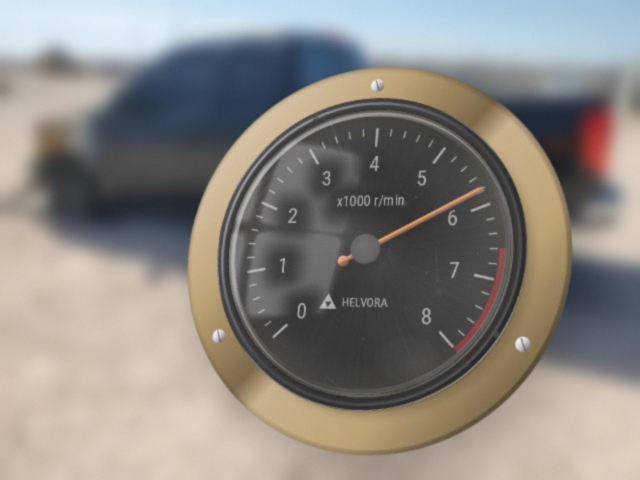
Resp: 5800 rpm
